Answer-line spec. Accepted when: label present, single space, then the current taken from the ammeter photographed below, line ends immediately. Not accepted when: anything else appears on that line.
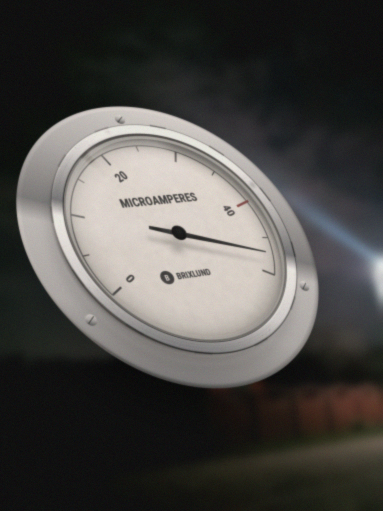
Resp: 47.5 µA
